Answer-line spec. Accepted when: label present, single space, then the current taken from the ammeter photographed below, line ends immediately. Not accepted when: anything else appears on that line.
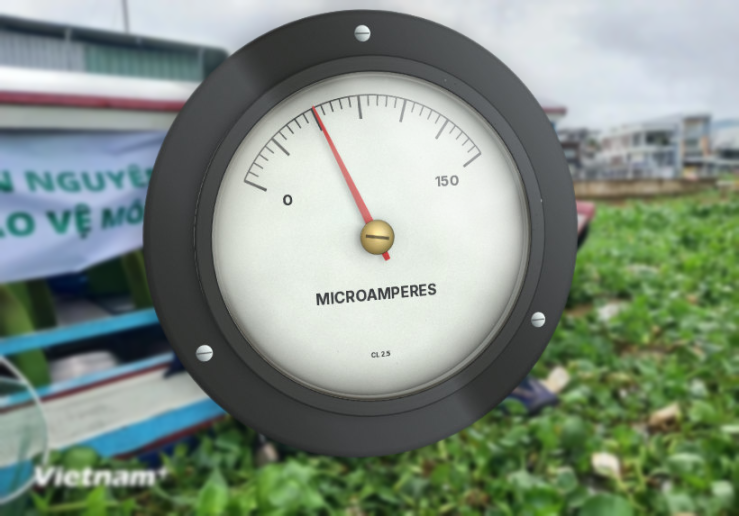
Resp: 50 µA
